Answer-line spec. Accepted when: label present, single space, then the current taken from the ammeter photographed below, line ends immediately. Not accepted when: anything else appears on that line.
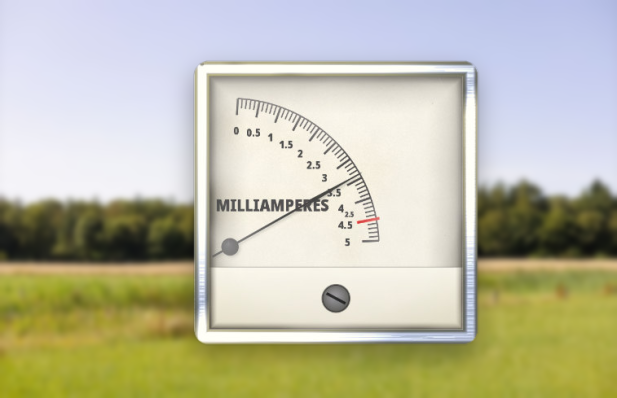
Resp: 3.4 mA
